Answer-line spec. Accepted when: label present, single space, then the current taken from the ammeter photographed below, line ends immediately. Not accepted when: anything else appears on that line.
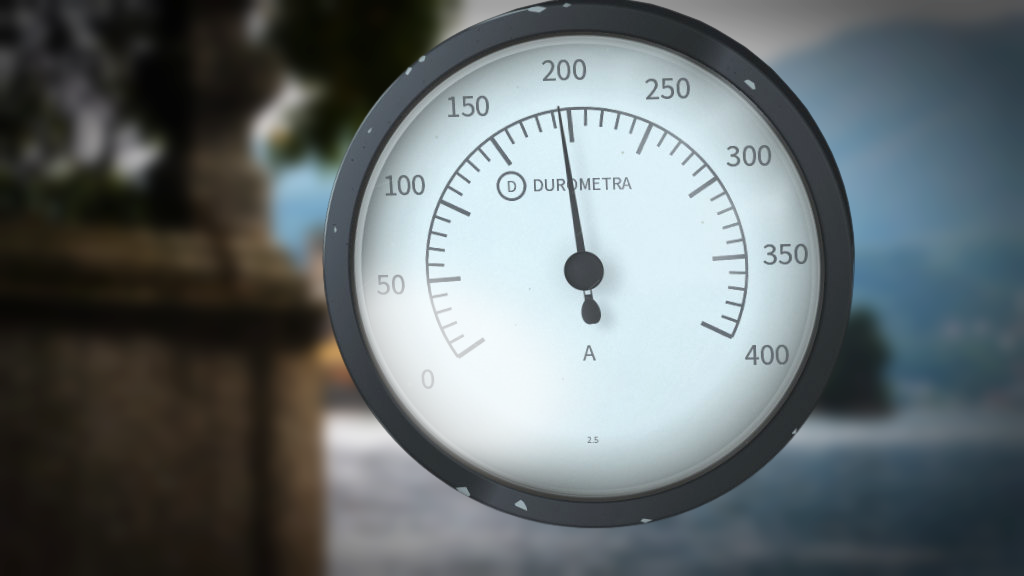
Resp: 195 A
